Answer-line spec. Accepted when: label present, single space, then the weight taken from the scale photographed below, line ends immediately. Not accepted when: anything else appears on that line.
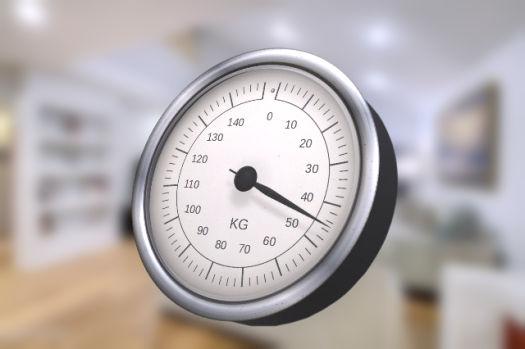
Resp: 45 kg
